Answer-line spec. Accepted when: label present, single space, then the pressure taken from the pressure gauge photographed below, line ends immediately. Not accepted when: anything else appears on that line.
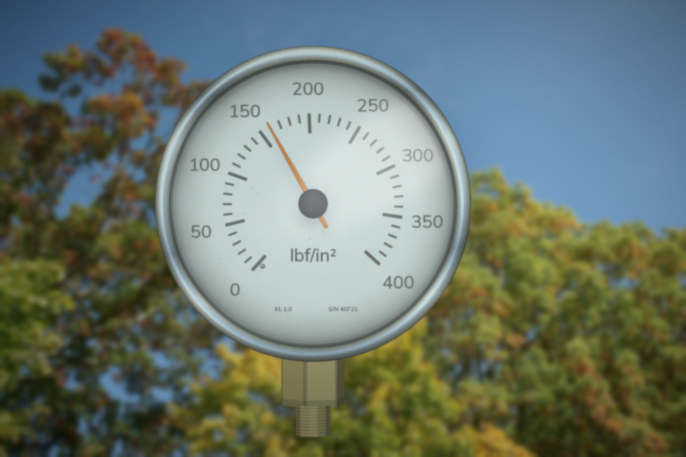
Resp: 160 psi
